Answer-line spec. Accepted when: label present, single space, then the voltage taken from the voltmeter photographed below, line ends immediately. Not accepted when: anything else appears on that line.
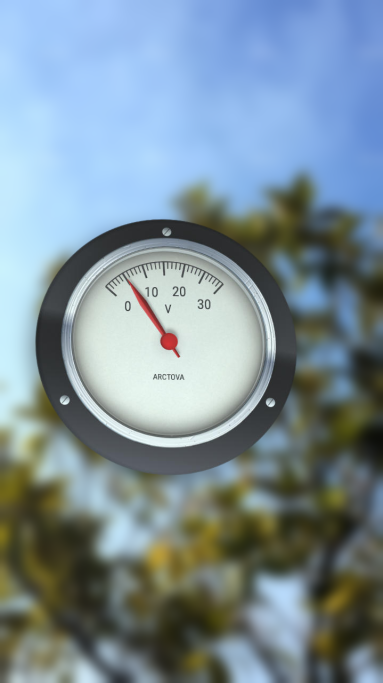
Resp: 5 V
